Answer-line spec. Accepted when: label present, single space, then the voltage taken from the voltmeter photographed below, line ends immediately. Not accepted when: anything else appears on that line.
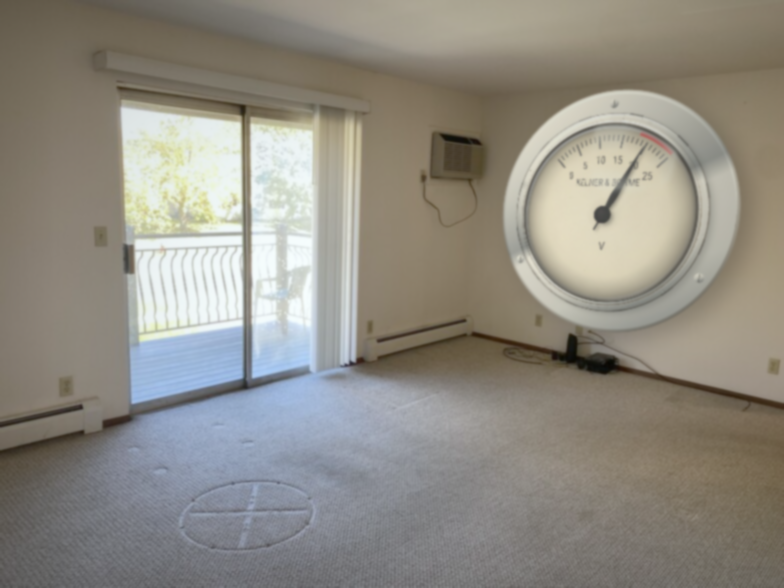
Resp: 20 V
